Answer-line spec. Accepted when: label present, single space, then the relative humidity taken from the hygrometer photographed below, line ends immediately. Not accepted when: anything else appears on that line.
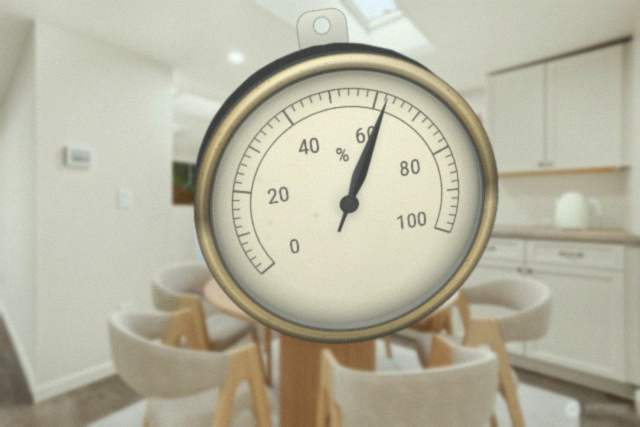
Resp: 62 %
